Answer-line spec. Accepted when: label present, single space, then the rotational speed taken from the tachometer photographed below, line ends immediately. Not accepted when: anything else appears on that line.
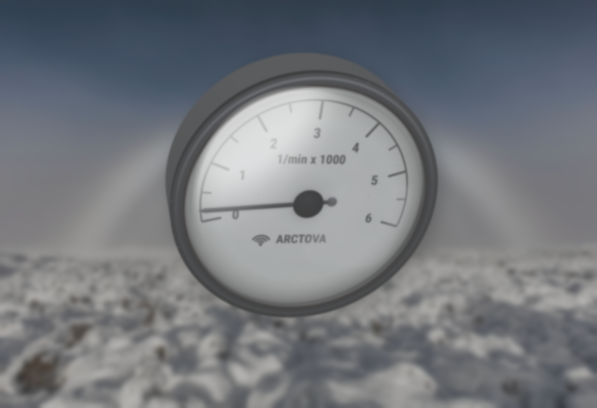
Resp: 250 rpm
